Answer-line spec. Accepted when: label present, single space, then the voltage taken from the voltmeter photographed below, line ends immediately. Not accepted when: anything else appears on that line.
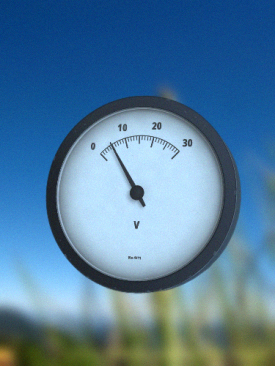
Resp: 5 V
